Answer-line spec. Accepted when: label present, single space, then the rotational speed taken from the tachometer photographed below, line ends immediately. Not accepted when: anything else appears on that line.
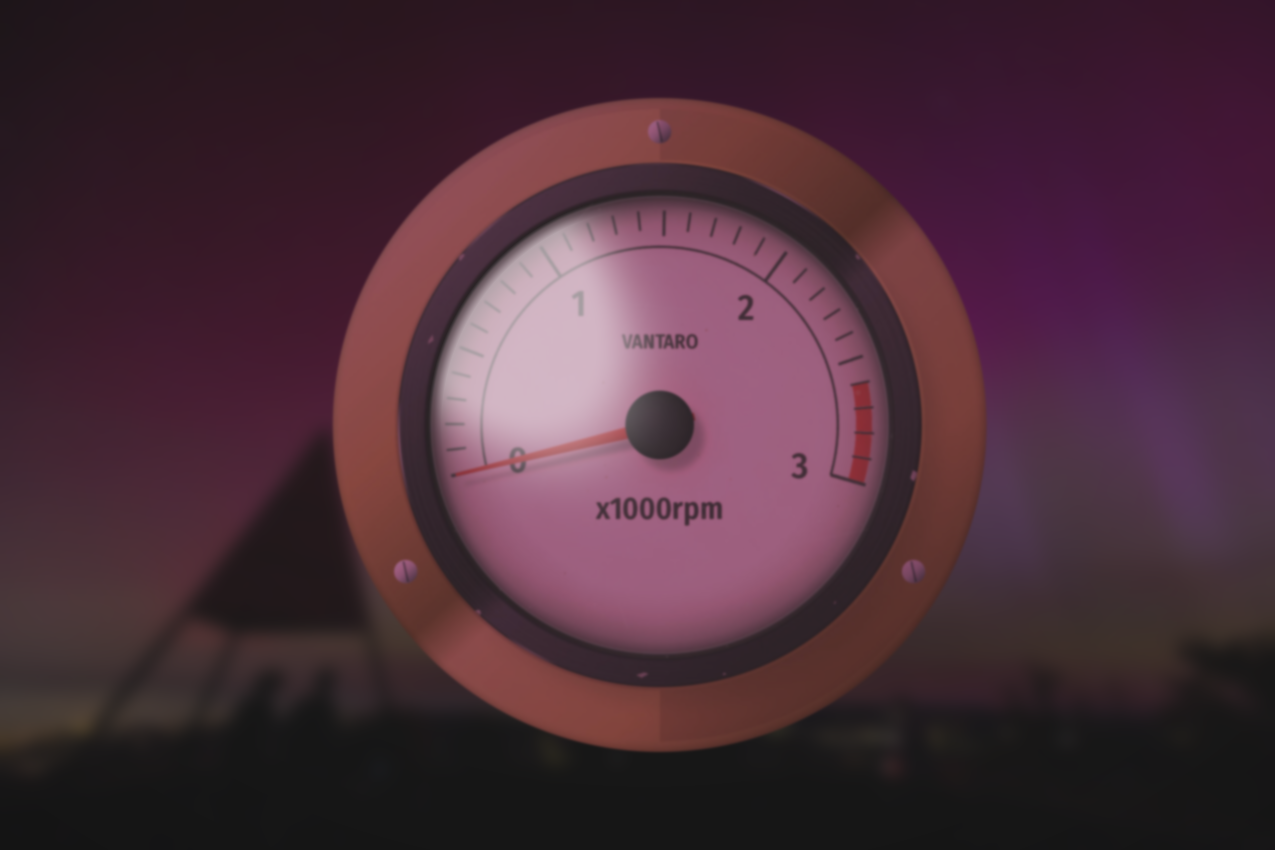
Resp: 0 rpm
